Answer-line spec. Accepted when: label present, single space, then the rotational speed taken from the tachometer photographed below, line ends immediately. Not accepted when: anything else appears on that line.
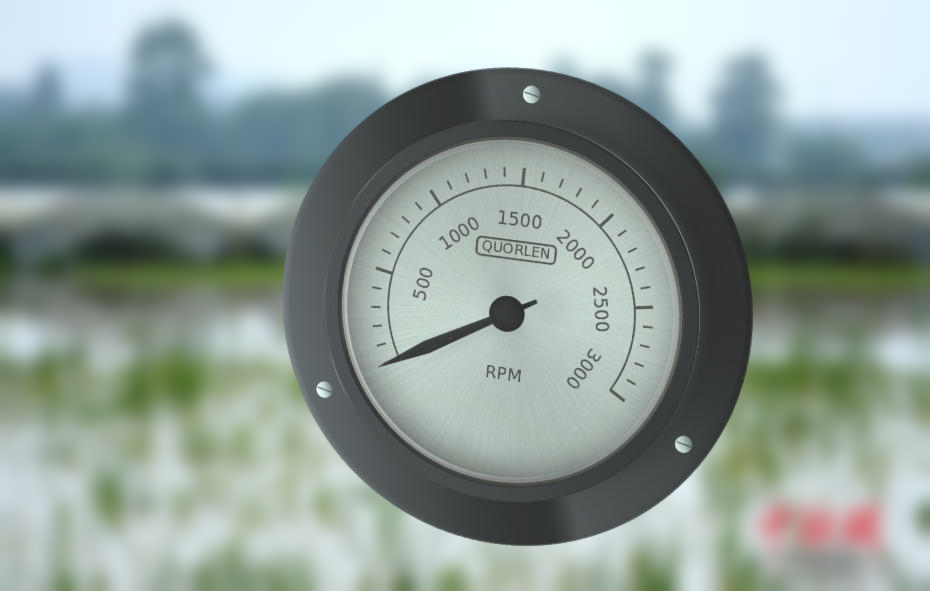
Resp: 0 rpm
